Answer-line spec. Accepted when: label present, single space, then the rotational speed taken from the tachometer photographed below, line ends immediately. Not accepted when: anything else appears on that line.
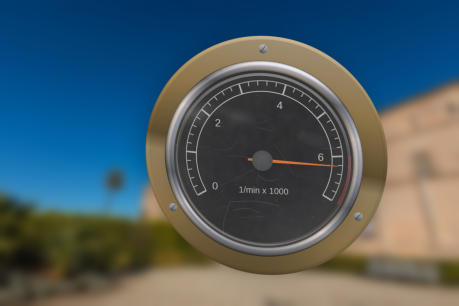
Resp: 6200 rpm
